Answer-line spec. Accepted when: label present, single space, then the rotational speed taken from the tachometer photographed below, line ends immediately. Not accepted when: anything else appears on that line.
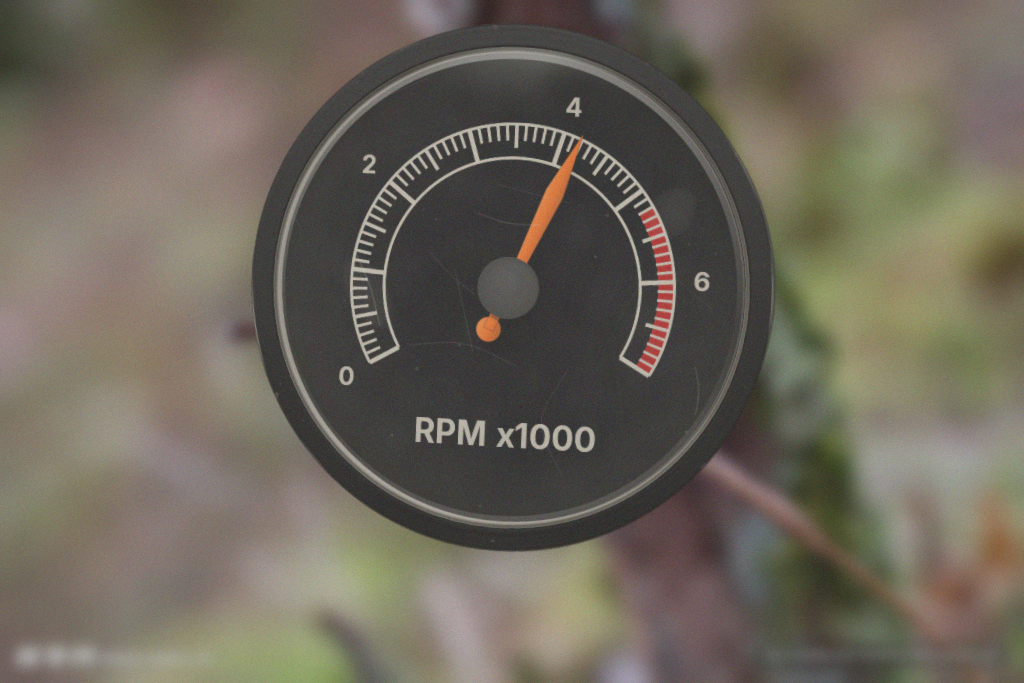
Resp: 4200 rpm
